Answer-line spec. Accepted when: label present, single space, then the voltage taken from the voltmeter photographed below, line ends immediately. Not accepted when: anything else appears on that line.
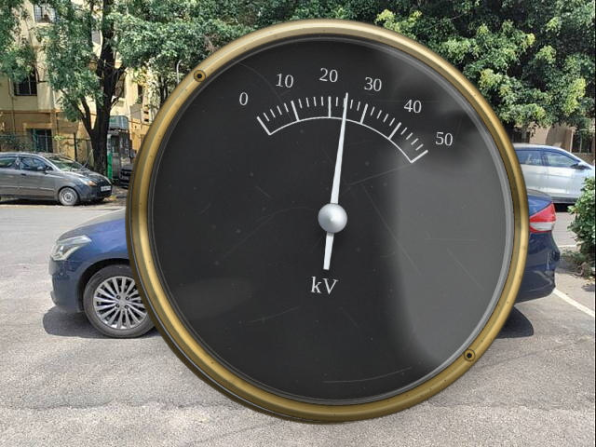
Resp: 24 kV
